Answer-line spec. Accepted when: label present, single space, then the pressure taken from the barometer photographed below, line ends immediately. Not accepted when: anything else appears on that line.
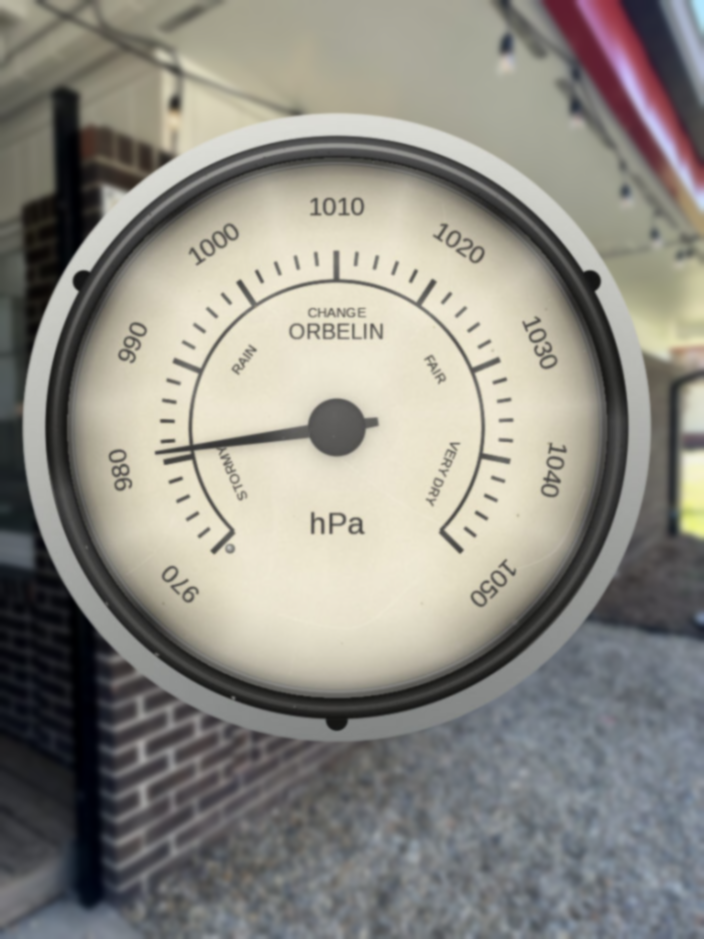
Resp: 981 hPa
